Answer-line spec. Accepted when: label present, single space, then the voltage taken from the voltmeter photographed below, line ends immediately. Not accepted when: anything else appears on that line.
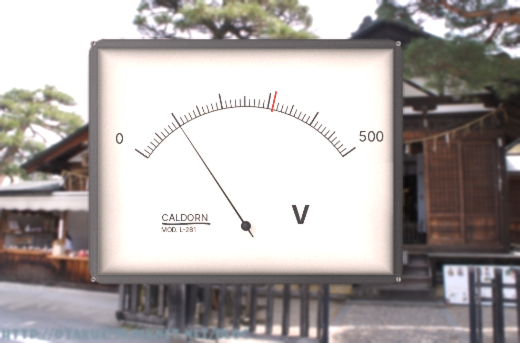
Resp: 100 V
